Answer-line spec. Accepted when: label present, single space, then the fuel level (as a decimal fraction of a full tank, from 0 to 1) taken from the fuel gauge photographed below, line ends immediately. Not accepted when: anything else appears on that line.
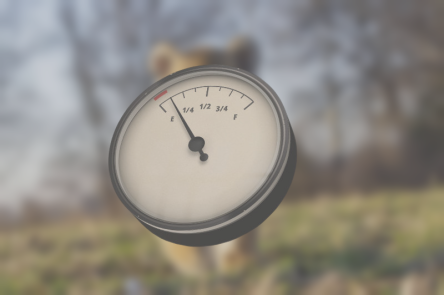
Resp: 0.125
